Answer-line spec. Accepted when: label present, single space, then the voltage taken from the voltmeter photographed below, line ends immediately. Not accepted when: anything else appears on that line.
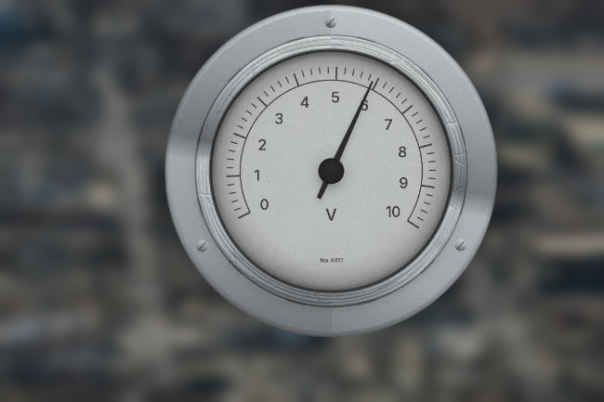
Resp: 5.9 V
